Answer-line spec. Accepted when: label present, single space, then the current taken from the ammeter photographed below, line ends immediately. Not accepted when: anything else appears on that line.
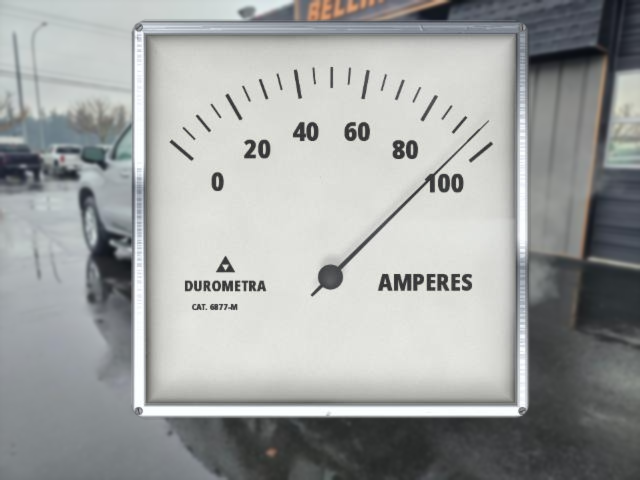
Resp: 95 A
